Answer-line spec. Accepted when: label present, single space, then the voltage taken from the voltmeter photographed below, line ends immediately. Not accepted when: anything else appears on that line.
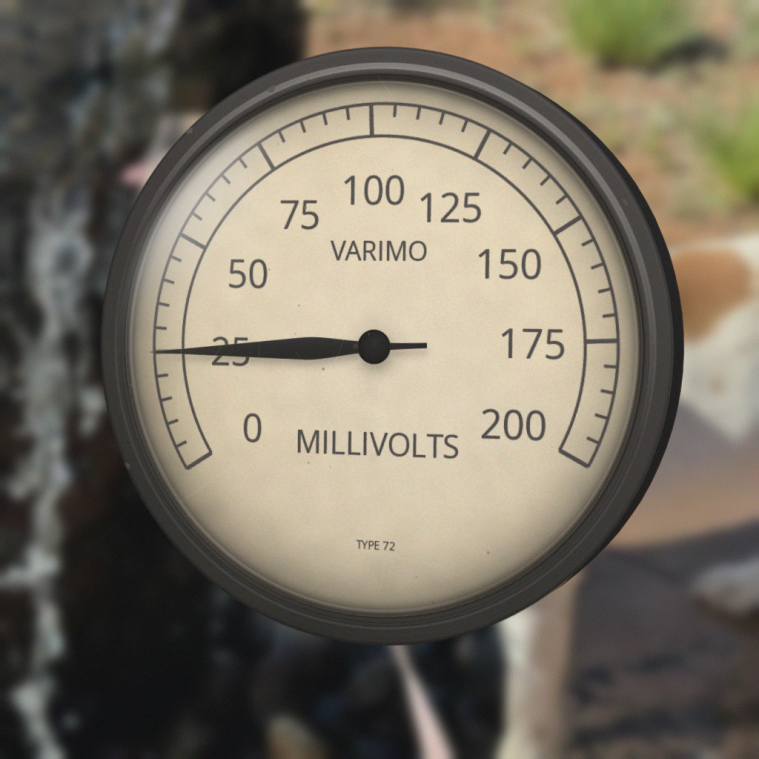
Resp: 25 mV
